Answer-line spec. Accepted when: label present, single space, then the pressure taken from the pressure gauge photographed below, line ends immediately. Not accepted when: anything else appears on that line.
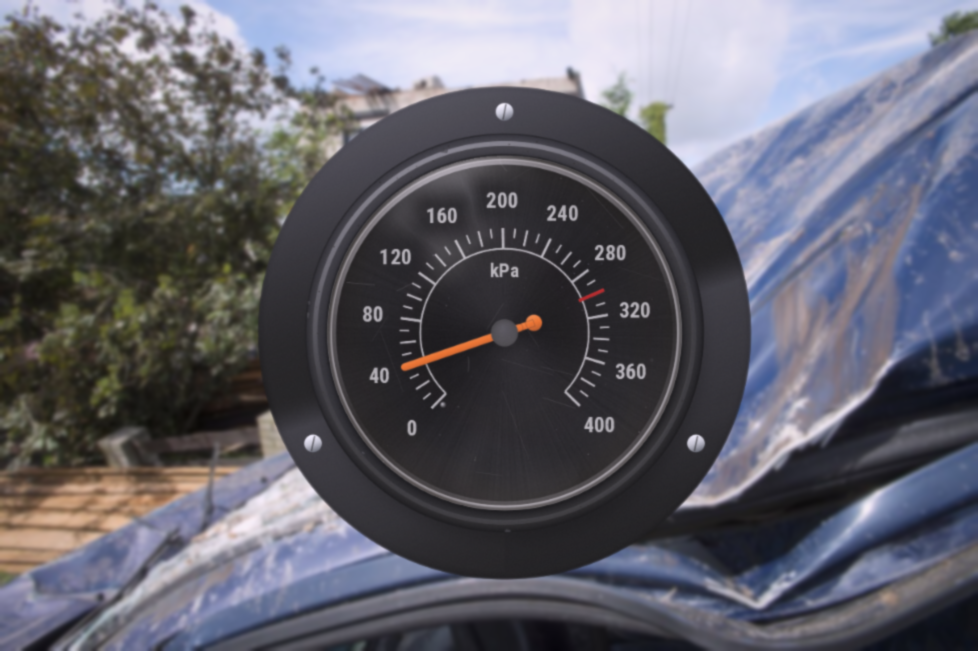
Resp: 40 kPa
